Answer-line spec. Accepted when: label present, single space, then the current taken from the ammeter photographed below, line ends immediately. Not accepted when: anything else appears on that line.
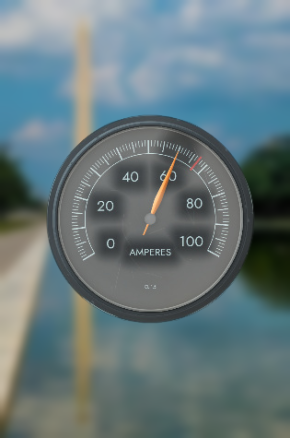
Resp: 60 A
